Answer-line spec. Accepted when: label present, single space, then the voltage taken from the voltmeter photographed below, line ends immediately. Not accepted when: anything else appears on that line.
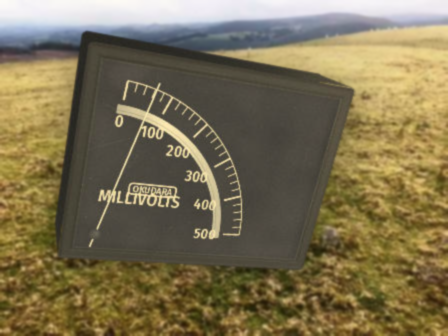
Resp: 60 mV
